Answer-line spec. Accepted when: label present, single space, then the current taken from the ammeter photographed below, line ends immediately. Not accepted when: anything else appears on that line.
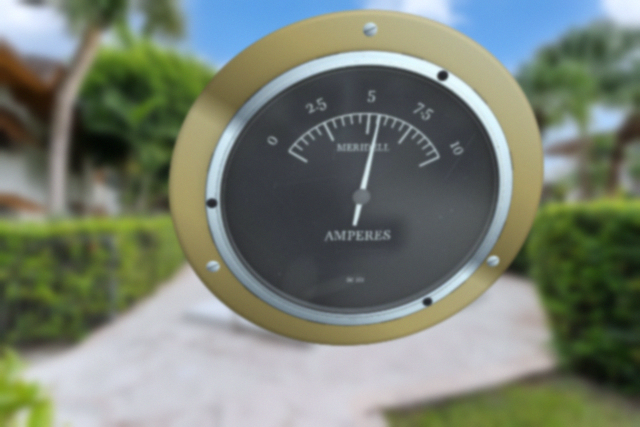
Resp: 5.5 A
